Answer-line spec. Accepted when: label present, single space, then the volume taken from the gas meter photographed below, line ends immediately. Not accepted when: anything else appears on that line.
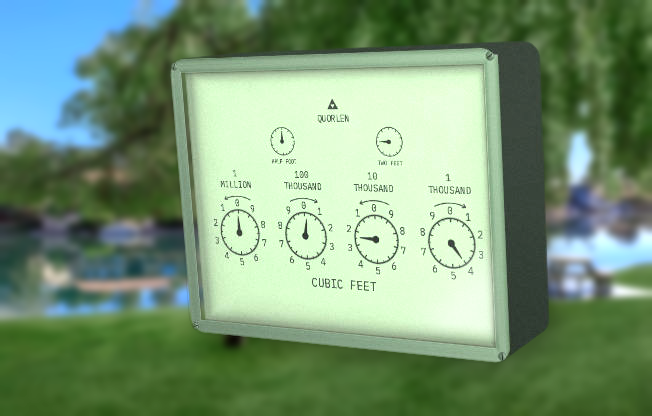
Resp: 2400 ft³
